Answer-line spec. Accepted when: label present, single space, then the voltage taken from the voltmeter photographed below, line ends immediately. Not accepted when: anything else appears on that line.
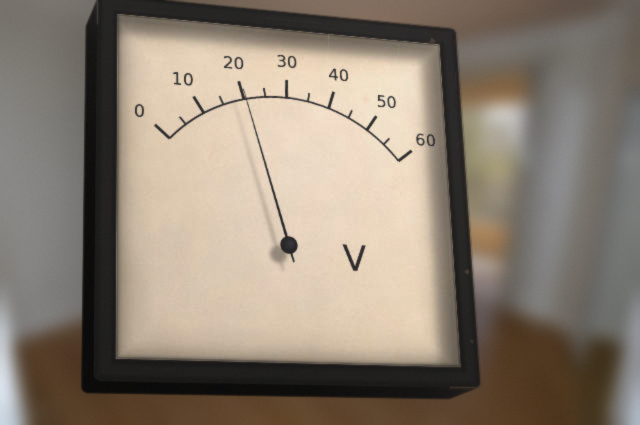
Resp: 20 V
